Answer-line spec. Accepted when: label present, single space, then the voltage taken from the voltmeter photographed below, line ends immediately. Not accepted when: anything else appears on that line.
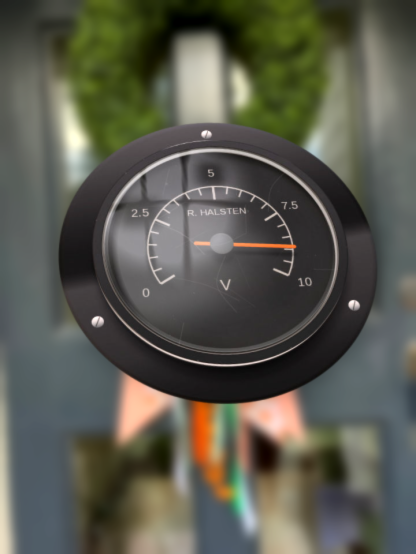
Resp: 9 V
